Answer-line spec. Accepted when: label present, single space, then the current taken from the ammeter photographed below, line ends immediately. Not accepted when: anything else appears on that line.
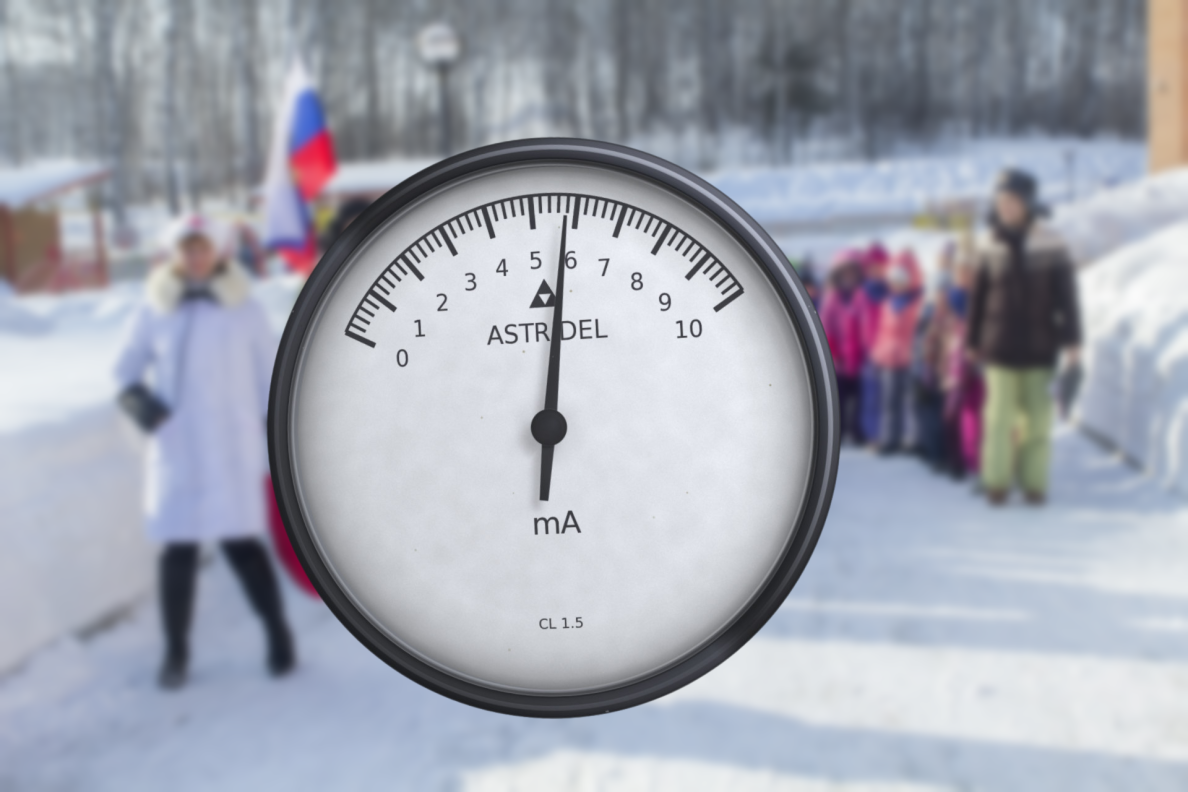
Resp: 5.8 mA
